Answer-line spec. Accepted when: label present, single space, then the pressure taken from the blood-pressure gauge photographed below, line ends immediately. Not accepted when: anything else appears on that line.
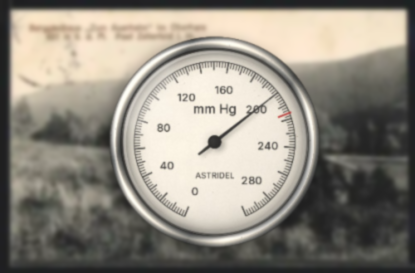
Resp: 200 mmHg
